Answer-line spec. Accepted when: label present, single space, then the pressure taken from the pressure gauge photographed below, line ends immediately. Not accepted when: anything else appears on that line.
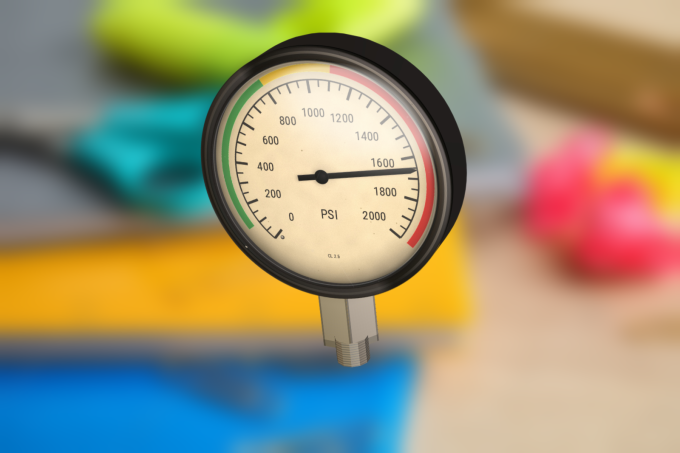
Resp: 1650 psi
